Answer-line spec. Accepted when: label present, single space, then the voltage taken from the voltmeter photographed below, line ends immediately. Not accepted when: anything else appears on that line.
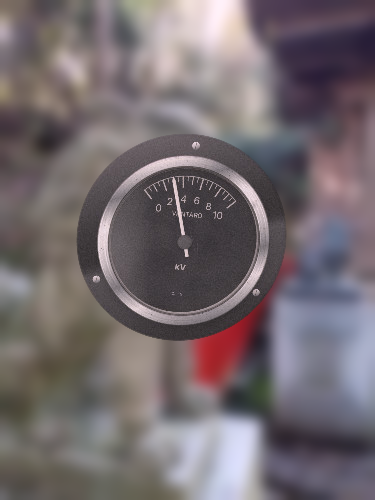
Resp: 3 kV
